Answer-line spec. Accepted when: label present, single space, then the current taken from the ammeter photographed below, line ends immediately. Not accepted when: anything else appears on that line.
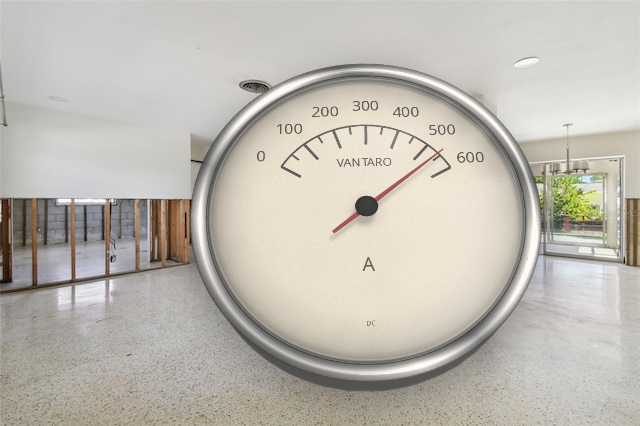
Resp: 550 A
